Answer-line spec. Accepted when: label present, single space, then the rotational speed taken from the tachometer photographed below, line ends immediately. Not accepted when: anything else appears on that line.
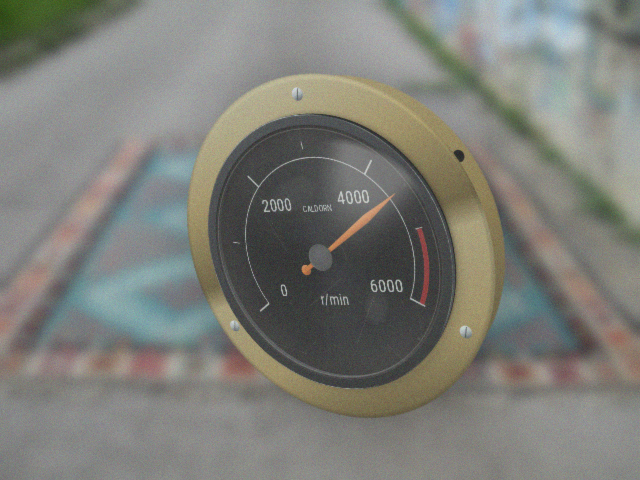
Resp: 4500 rpm
